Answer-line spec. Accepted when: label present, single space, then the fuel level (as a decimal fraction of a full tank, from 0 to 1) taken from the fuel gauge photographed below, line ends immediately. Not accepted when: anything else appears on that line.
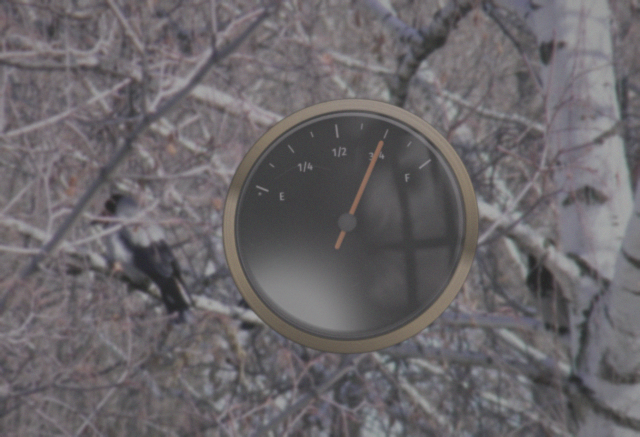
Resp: 0.75
